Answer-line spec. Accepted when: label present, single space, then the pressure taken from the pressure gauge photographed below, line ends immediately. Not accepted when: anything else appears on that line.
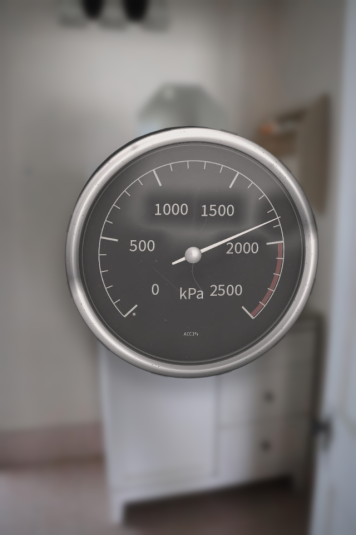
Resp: 1850 kPa
